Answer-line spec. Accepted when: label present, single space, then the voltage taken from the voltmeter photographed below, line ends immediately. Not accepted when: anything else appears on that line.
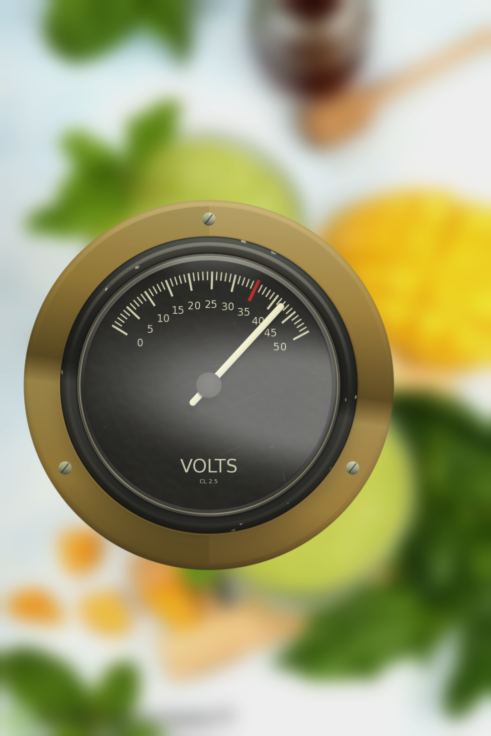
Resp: 42 V
